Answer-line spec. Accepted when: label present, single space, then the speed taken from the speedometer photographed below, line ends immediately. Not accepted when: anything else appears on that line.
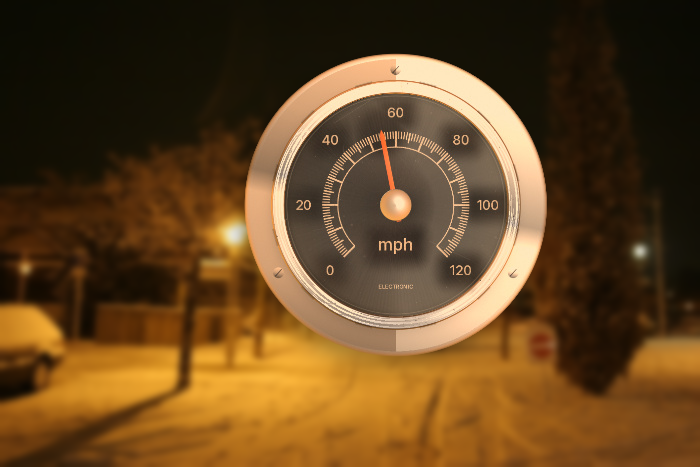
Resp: 55 mph
